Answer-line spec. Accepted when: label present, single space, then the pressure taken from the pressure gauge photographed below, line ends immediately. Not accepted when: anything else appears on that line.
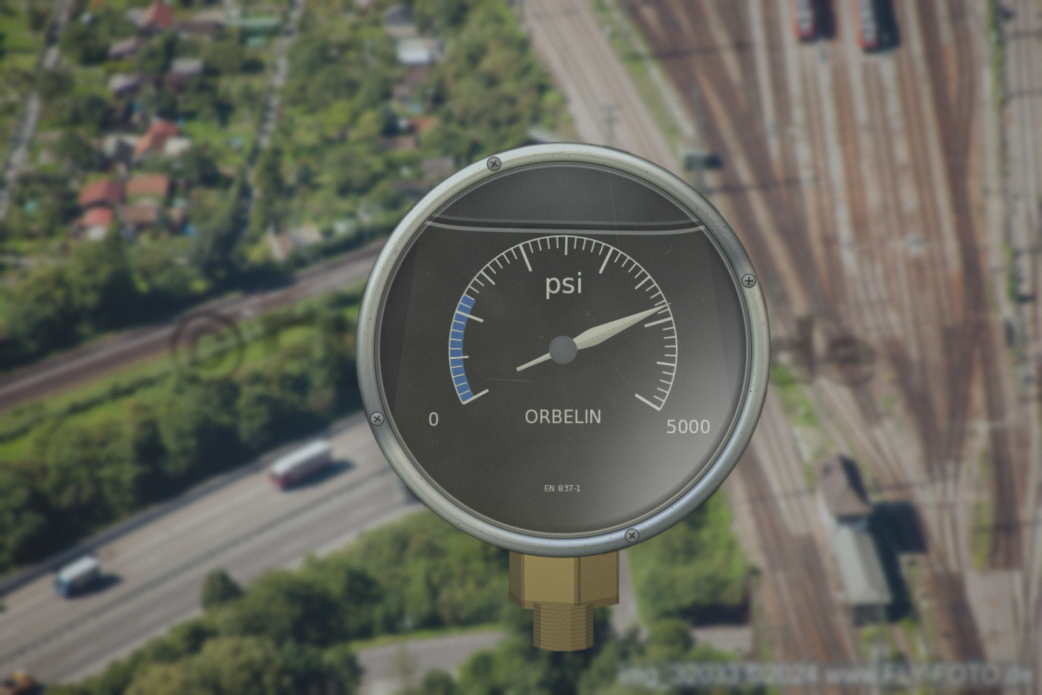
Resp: 3850 psi
